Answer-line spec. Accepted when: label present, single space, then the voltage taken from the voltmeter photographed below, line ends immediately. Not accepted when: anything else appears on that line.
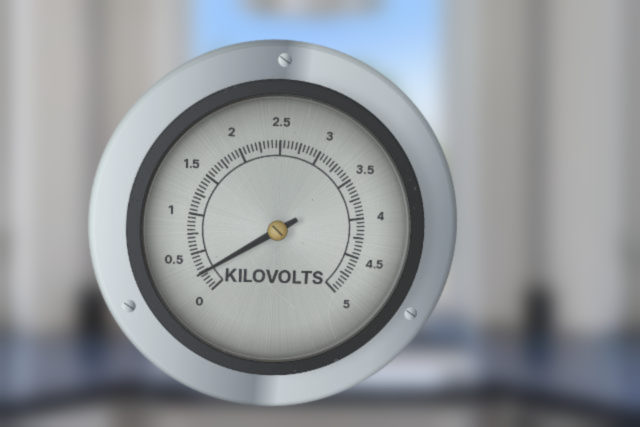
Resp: 0.25 kV
